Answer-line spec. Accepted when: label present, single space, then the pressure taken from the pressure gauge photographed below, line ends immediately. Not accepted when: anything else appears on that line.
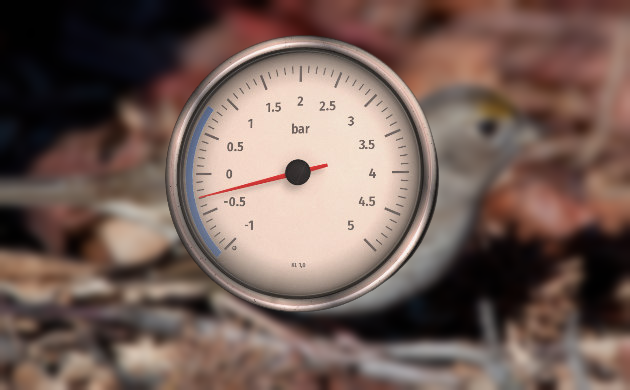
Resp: -0.3 bar
